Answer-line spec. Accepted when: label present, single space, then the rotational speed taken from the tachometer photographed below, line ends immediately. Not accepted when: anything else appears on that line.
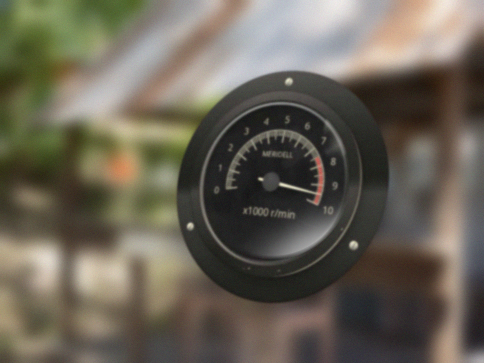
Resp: 9500 rpm
